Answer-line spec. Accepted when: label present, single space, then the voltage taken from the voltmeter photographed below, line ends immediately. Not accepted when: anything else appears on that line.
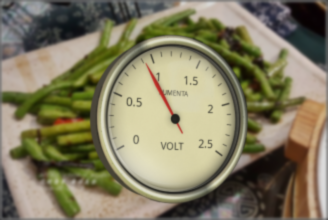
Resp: 0.9 V
